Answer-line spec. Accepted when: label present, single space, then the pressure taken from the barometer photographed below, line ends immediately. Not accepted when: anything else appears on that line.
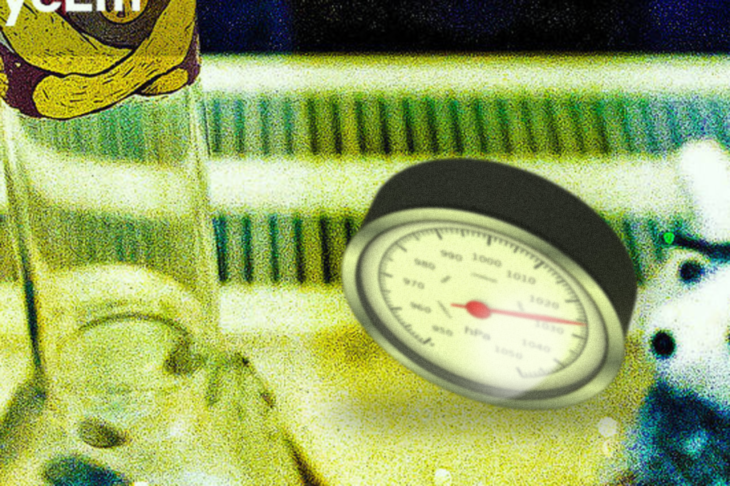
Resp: 1025 hPa
